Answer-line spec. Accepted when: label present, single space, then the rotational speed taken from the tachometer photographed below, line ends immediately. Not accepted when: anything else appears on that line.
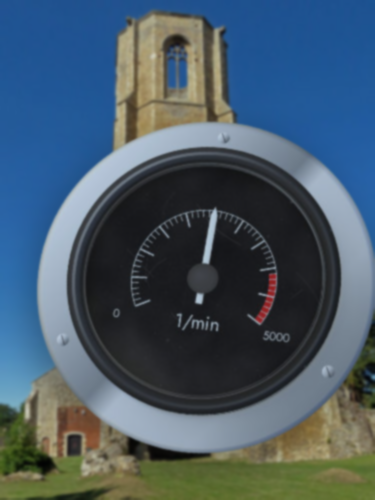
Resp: 2500 rpm
